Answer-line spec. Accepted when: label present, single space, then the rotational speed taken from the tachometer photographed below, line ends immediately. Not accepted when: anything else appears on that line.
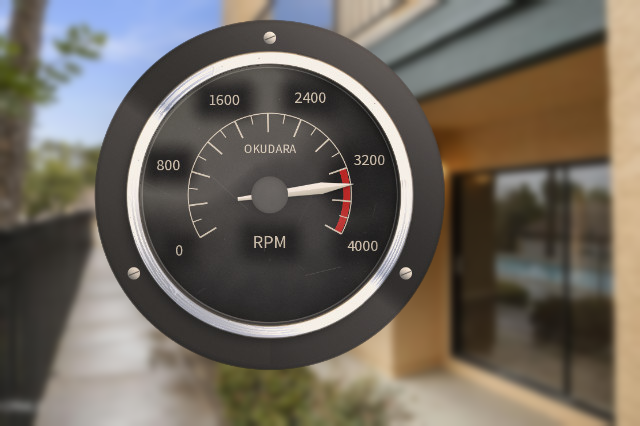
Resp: 3400 rpm
